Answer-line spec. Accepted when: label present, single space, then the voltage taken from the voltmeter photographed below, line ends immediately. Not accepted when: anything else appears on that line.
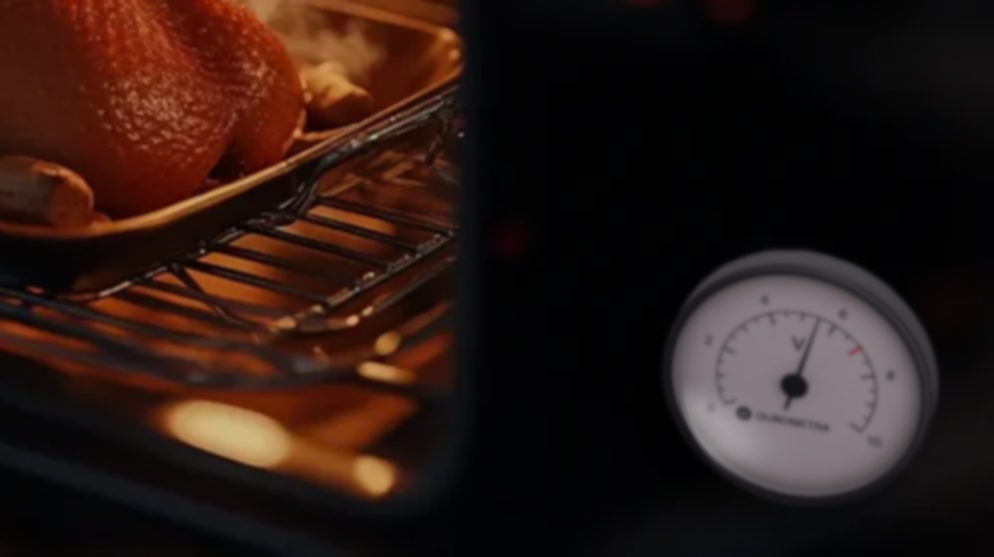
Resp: 5.5 V
